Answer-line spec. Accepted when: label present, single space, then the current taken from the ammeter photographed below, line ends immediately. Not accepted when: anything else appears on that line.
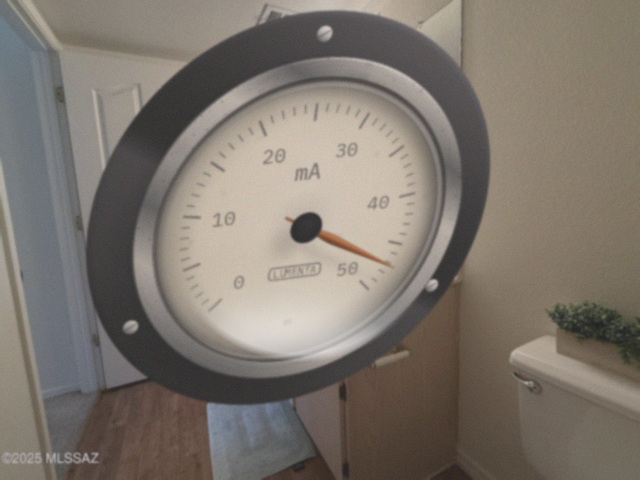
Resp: 47 mA
